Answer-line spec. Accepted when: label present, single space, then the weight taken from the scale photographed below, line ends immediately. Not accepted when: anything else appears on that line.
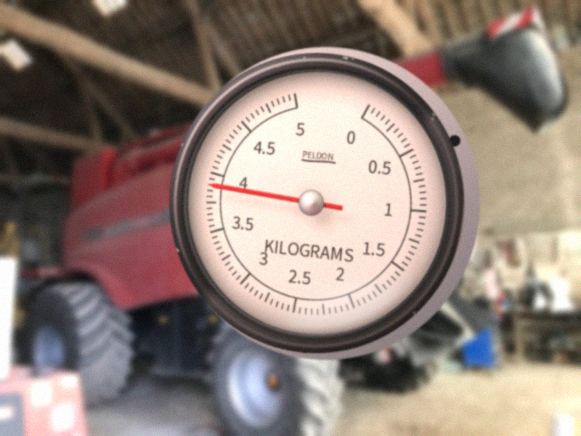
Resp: 3.9 kg
